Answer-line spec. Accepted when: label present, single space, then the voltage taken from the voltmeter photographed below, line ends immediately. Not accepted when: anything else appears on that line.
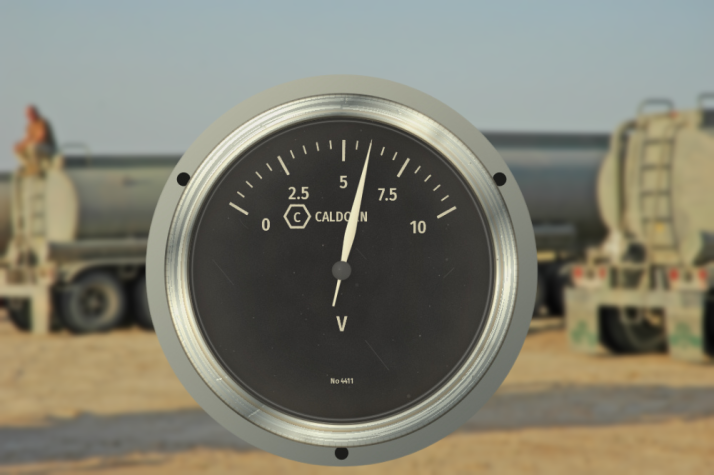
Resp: 6 V
